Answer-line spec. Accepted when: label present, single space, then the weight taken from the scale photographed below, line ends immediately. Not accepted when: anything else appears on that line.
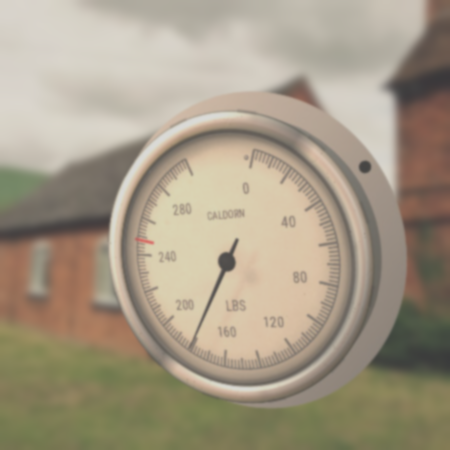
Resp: 180 lb
